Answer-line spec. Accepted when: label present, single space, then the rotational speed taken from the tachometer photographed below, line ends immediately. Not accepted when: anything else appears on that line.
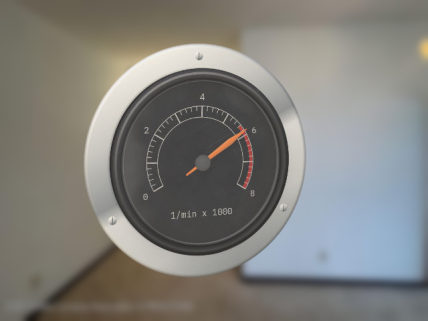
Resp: 5800 rpm
